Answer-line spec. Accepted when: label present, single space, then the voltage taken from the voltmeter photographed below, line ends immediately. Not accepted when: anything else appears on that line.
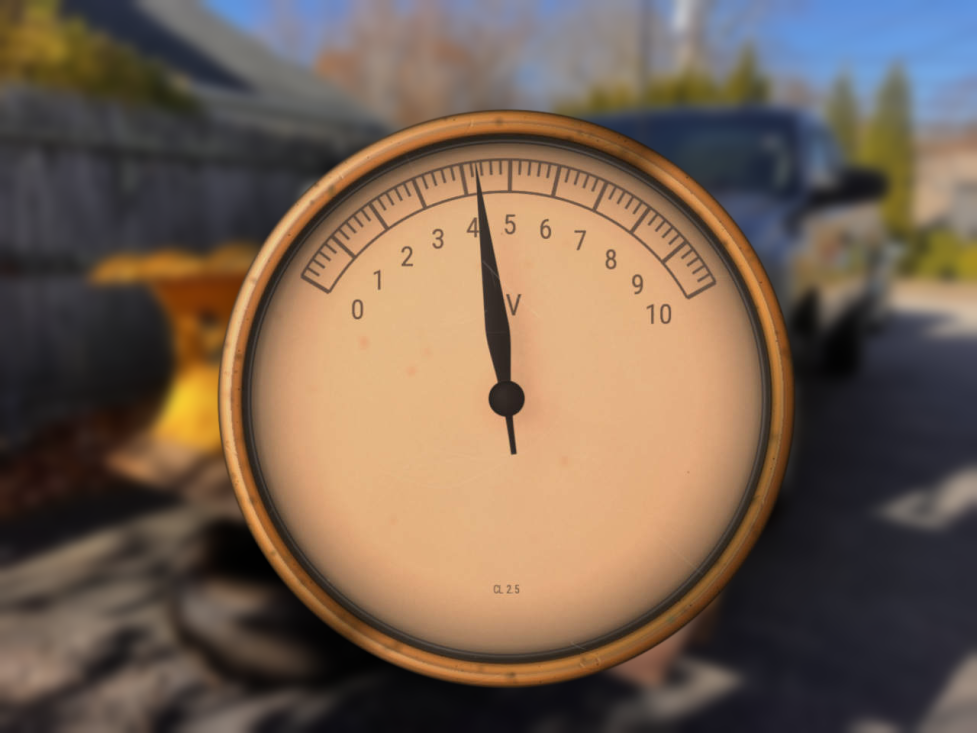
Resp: 4.3 kV
